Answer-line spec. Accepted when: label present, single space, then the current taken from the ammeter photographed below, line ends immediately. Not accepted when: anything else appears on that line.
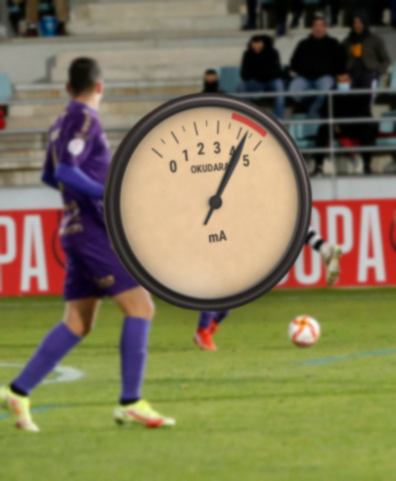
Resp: 4.25 mA
